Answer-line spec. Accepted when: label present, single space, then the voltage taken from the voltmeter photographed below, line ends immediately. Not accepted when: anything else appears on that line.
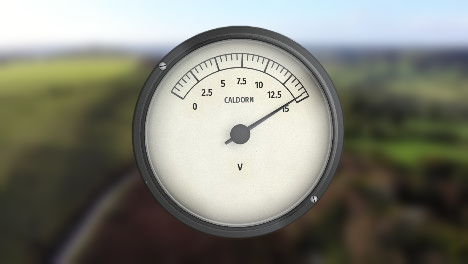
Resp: 14.5 V
